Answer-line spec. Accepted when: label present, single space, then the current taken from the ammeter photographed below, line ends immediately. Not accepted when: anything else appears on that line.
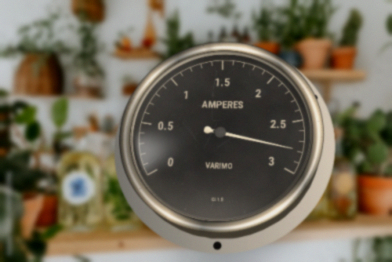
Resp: 2.8 A
